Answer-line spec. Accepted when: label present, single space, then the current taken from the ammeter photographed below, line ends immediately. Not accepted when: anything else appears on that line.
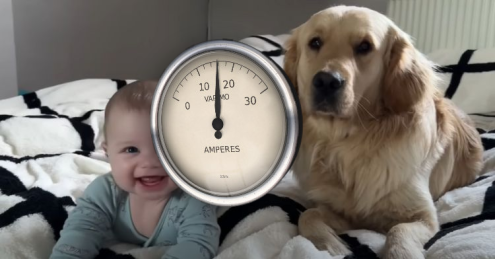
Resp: 16 A
